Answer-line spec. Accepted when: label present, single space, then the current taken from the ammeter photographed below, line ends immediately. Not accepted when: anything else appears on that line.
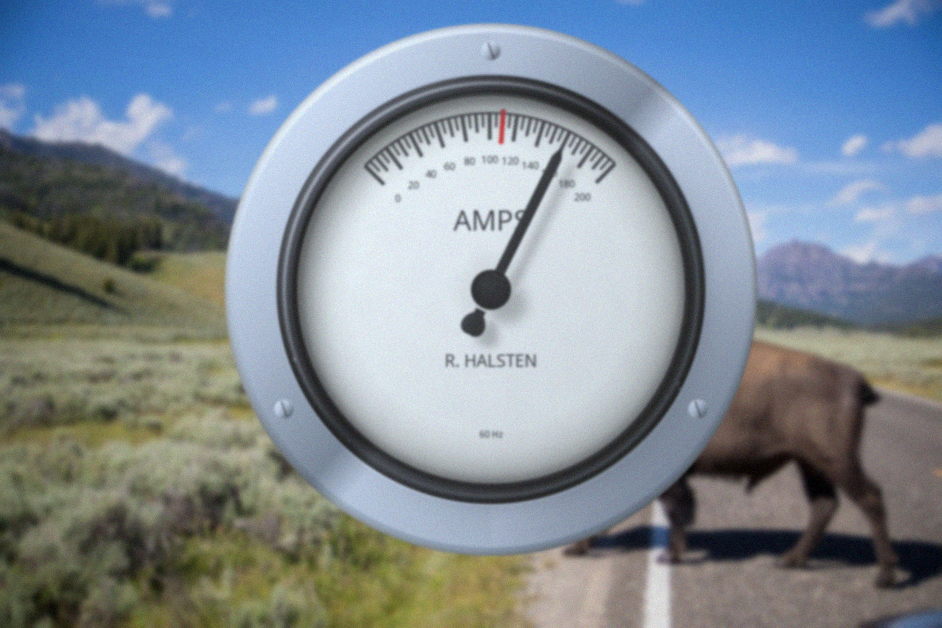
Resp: 160 A
